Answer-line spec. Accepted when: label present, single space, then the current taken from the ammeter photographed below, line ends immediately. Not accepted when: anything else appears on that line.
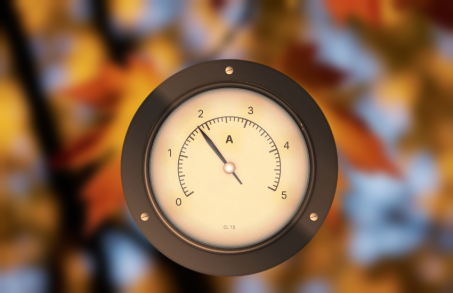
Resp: 1.8 A
